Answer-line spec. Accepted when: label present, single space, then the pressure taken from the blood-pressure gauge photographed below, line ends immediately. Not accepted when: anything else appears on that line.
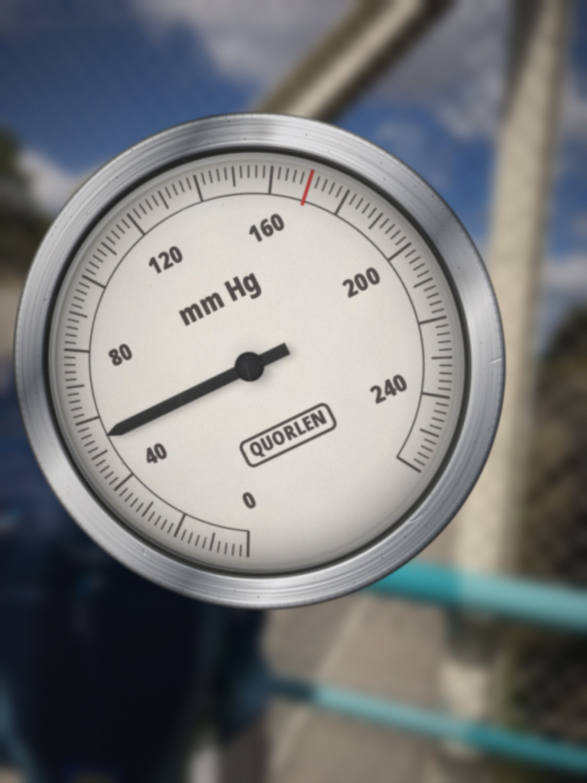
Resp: 54 mmHg
